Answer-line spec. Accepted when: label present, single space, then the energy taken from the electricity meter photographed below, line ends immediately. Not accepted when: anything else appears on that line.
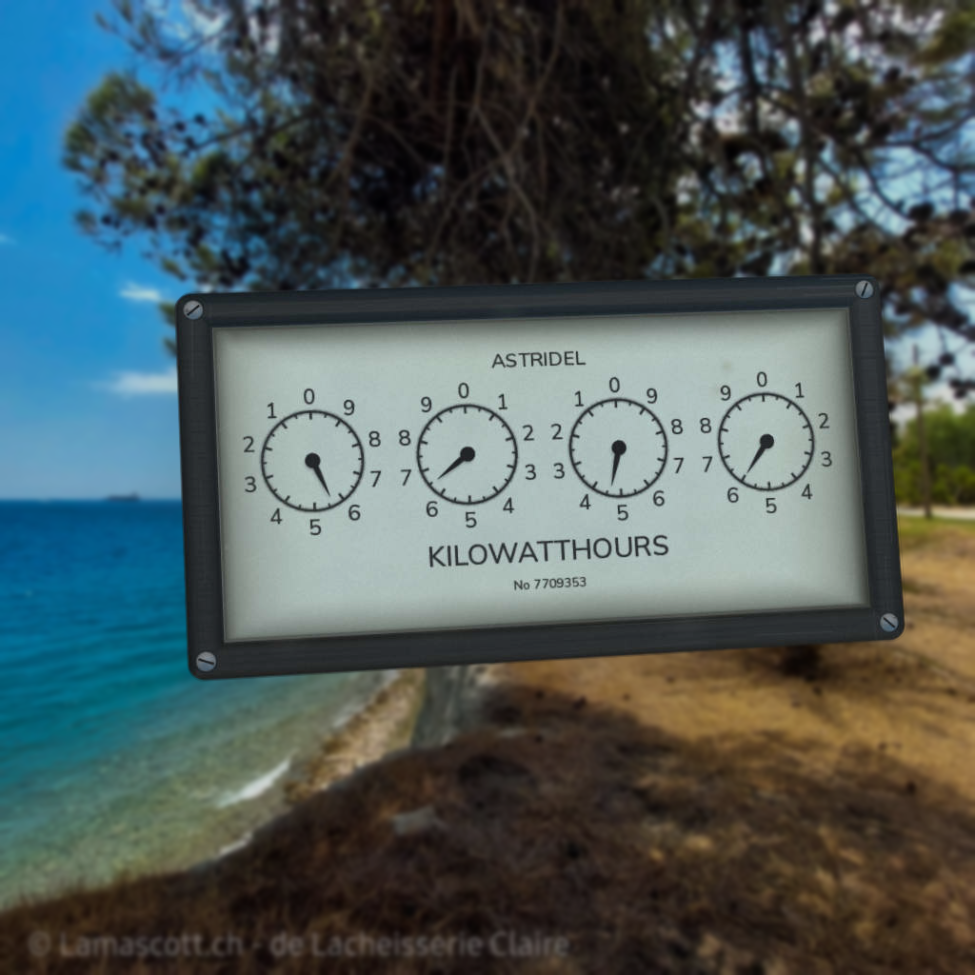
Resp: 5646 kWh
